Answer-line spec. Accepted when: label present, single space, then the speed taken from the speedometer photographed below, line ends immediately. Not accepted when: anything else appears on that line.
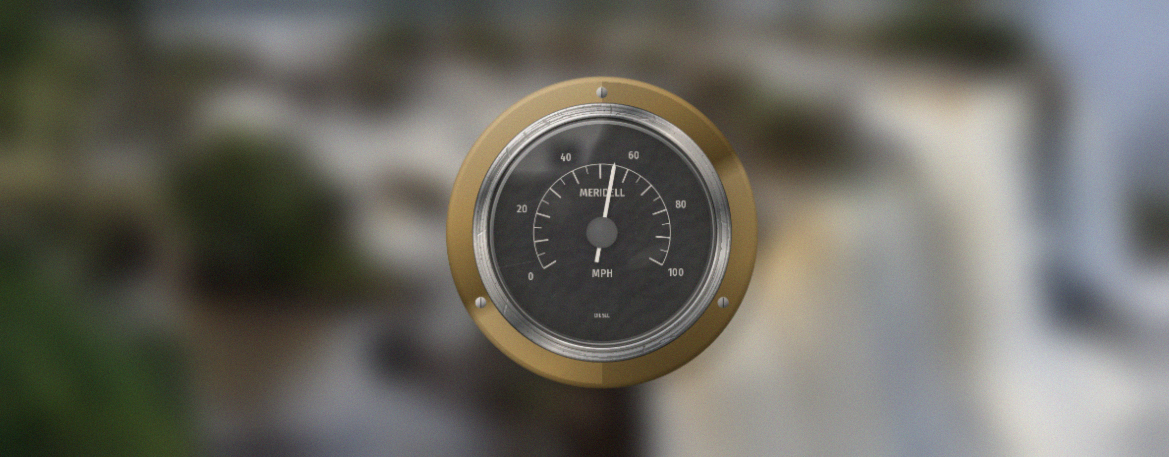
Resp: 55 mph
